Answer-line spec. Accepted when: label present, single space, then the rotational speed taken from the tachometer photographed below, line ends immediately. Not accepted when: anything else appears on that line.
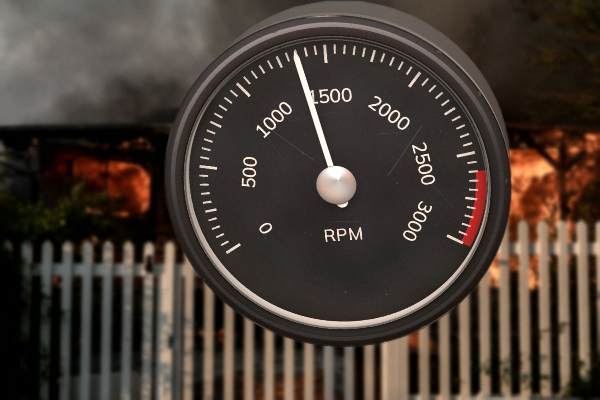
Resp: 1350 rpm
